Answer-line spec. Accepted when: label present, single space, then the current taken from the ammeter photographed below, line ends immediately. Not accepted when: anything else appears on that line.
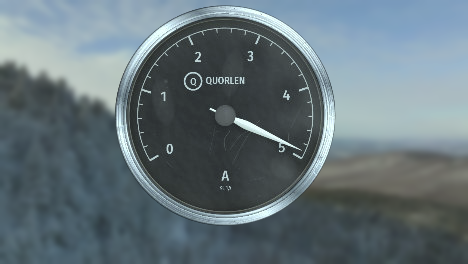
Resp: 4.9 A
